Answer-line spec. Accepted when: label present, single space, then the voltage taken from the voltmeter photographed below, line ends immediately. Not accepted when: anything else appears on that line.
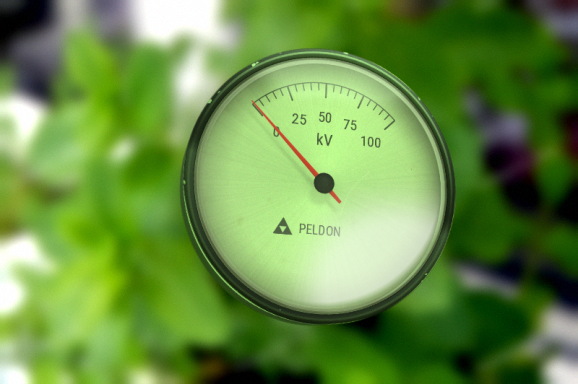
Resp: 0 kV
